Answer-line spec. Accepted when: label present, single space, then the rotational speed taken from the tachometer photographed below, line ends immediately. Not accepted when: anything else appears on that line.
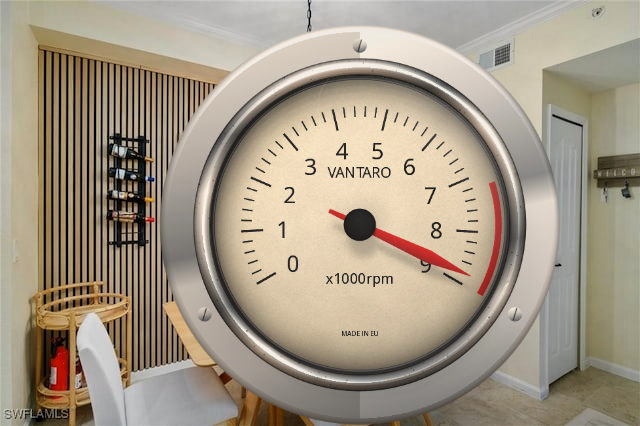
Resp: 8800 rpm
